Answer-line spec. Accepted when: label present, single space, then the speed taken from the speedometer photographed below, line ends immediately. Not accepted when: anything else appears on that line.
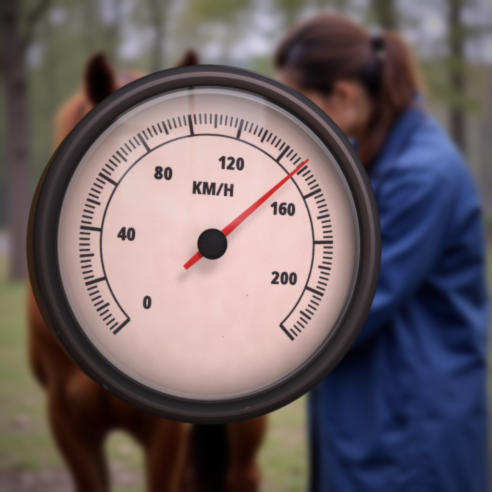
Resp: 148 km/h
